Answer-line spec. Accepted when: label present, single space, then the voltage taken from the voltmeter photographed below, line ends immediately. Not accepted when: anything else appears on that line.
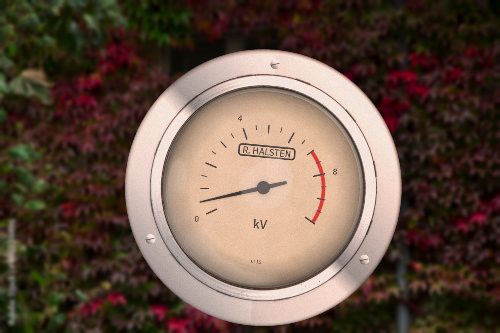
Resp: 0.5 kV
